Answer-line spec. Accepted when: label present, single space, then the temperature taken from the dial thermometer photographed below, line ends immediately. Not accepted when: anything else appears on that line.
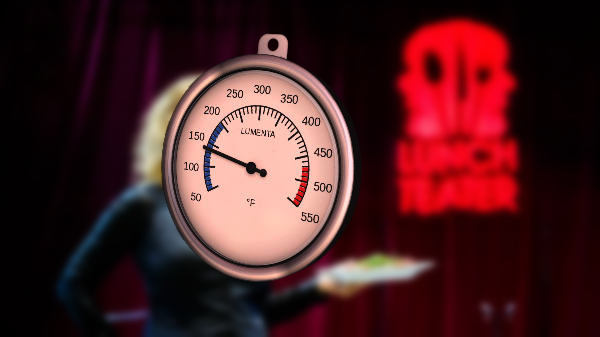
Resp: 140 °F
